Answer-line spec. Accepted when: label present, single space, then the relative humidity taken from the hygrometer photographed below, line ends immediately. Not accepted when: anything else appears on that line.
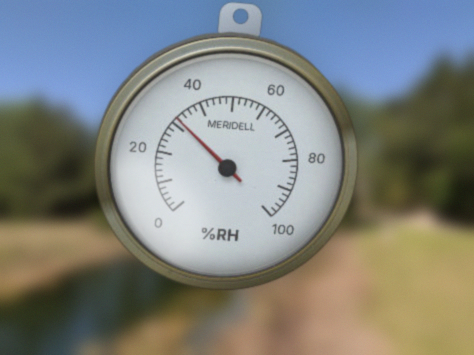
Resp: 32 %
